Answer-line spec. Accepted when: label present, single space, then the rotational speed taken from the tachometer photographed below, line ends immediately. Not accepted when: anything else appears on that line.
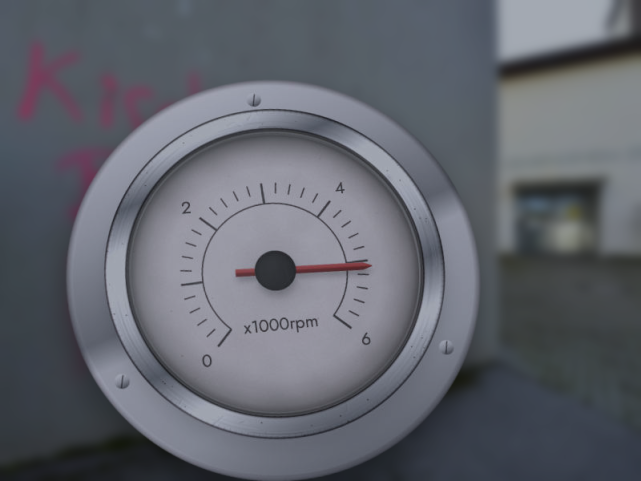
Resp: 5100 rpm
